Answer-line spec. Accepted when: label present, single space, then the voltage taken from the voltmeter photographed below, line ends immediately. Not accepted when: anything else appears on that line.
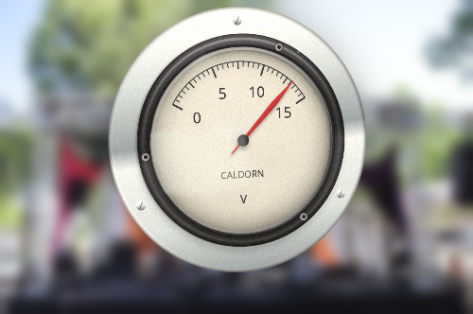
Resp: 13 V
